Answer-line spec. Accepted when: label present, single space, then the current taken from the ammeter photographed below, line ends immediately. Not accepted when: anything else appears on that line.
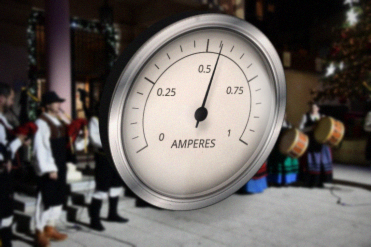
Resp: 0.55 A
